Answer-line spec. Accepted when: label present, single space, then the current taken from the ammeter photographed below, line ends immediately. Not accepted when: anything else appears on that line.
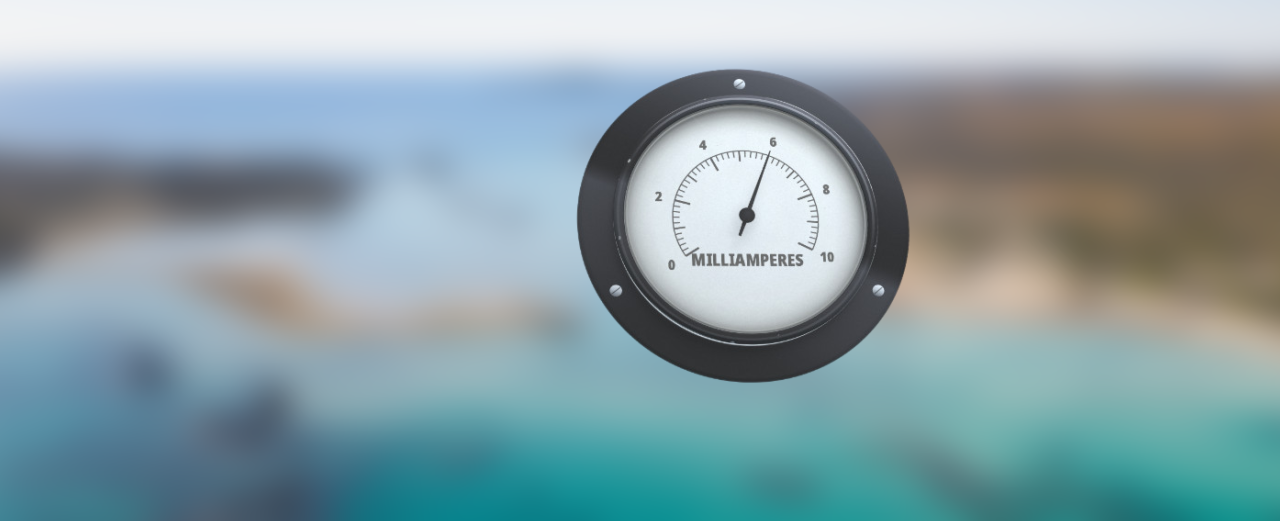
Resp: 6 mA
